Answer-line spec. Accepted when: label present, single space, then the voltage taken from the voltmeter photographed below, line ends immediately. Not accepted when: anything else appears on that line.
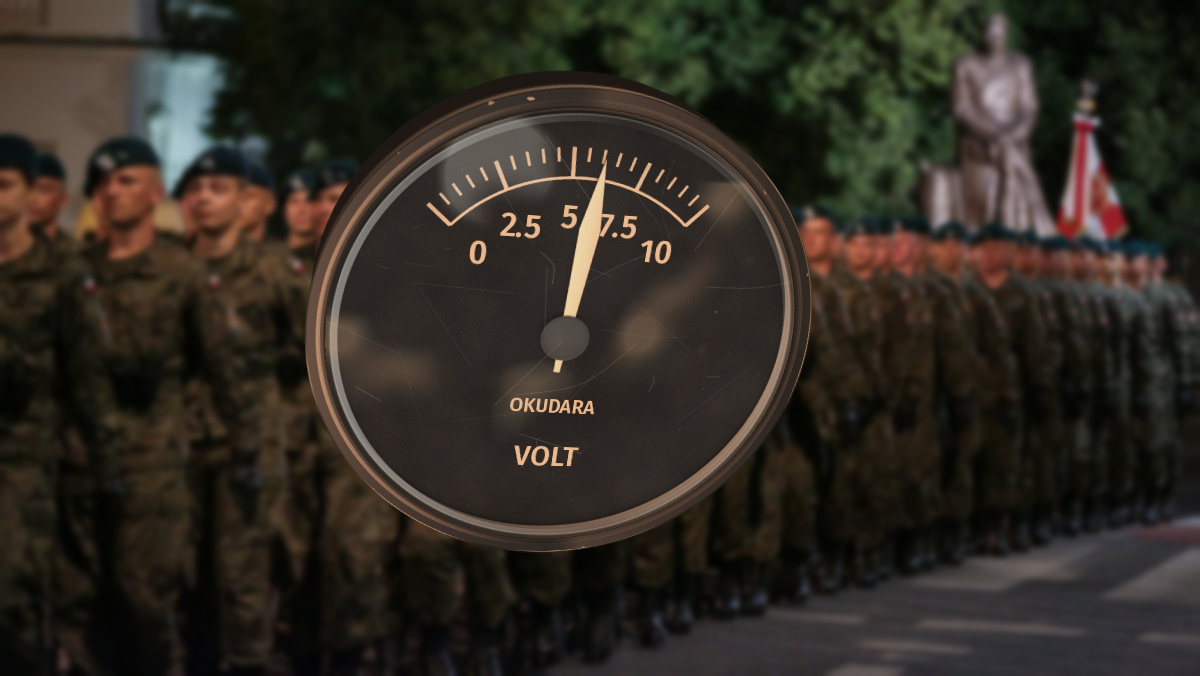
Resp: 6 V
